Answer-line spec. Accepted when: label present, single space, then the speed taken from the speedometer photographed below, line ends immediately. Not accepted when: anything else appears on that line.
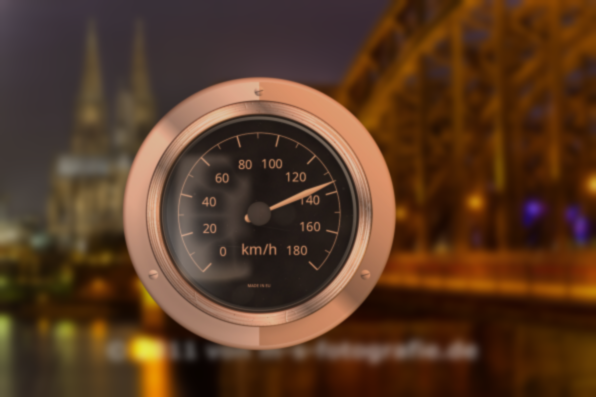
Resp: 135 km/h
